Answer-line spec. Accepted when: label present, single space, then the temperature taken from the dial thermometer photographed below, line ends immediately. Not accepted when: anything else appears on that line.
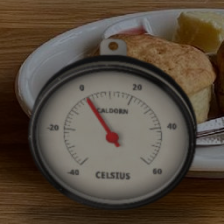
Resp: 0 °C
